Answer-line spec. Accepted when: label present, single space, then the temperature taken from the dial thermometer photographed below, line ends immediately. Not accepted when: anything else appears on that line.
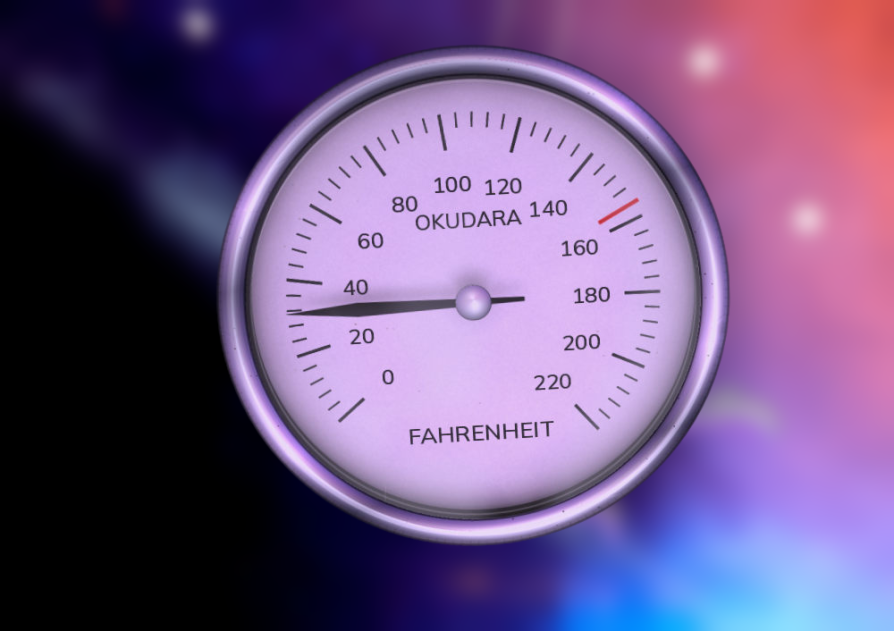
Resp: 32 °F
